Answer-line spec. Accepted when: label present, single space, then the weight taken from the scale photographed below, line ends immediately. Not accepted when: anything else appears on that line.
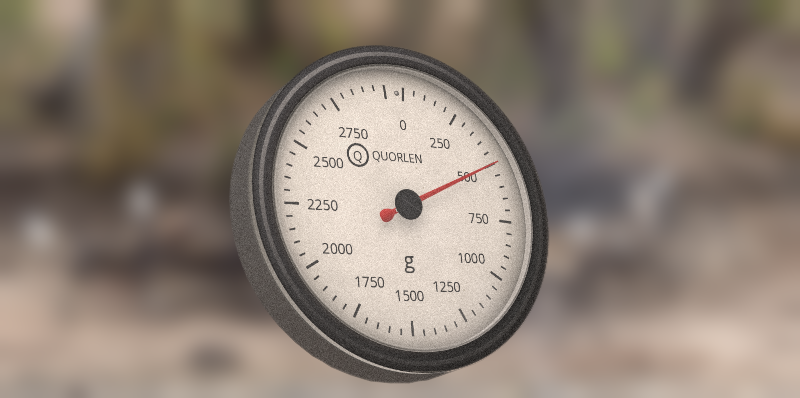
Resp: 500 g
